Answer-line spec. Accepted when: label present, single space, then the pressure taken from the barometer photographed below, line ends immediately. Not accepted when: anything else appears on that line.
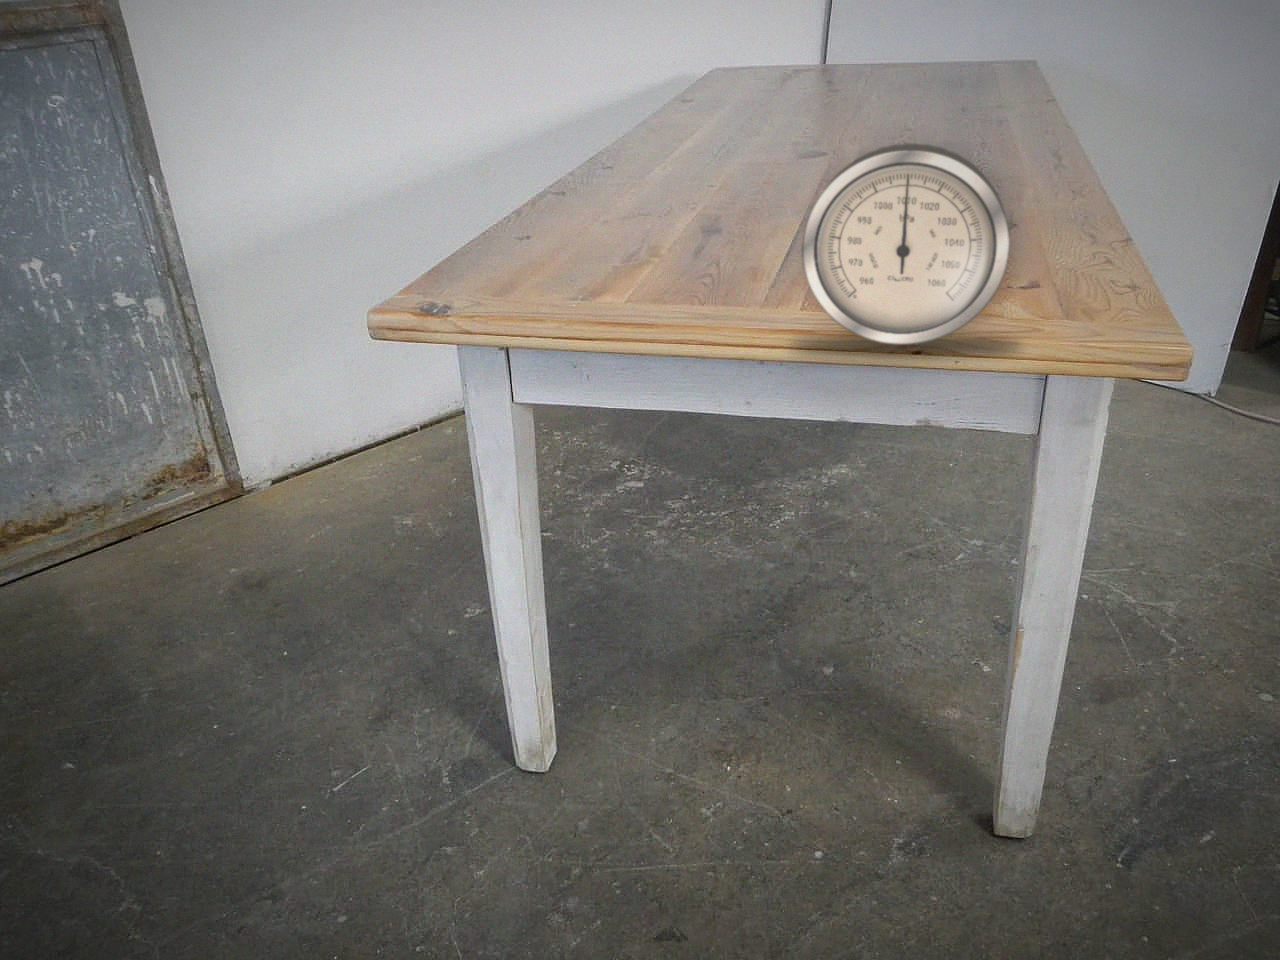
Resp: 1010 hPa
